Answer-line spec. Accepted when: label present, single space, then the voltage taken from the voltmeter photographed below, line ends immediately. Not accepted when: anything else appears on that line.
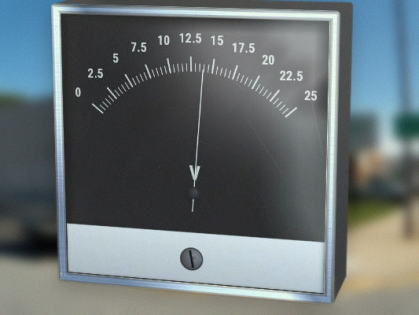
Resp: 14 V
